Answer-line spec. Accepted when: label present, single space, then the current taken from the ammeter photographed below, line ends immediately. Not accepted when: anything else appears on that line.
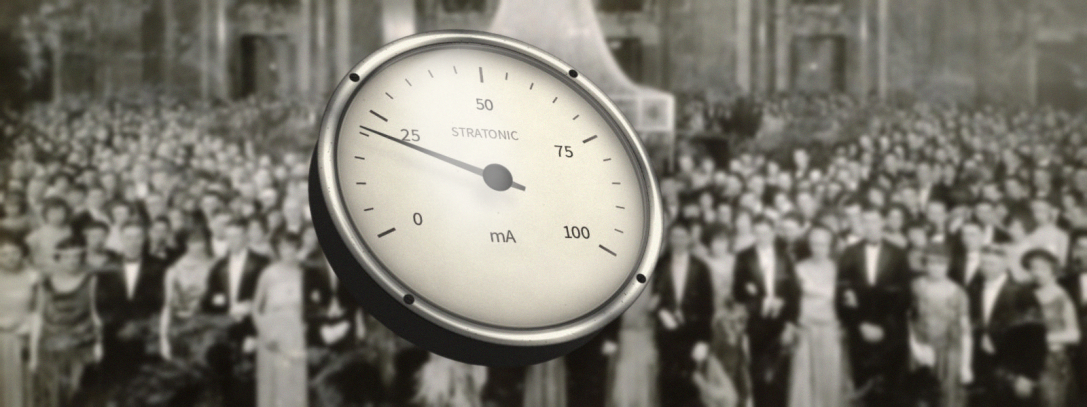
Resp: 20 mA
